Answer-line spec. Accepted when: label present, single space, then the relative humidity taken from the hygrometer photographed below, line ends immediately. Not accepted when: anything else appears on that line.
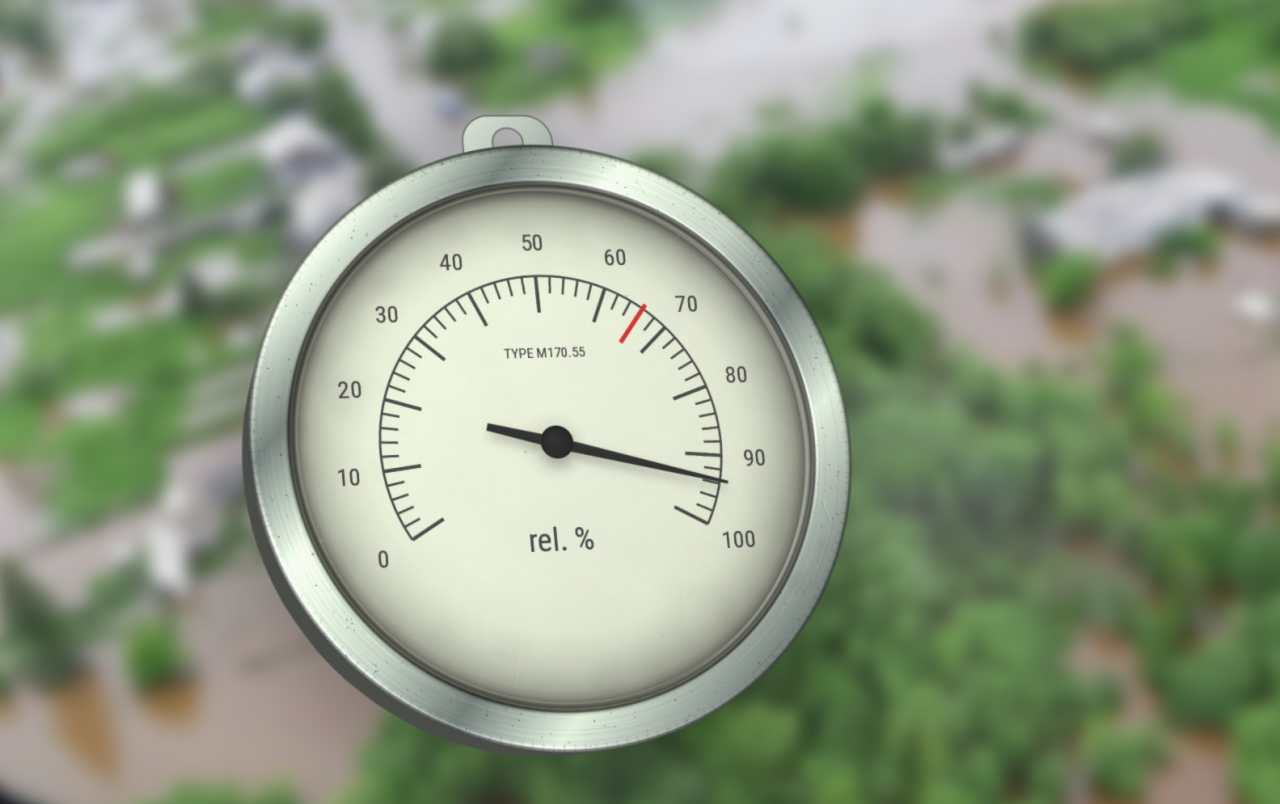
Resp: 94 %
